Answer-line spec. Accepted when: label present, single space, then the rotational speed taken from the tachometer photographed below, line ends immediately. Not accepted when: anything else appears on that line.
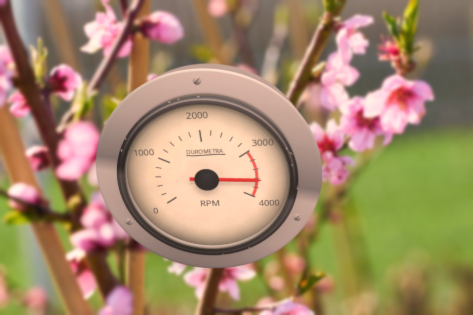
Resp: 3600 rpm
